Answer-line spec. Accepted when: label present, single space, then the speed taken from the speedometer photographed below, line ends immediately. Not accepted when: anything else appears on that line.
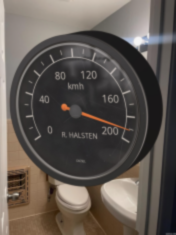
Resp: 190 km/h
